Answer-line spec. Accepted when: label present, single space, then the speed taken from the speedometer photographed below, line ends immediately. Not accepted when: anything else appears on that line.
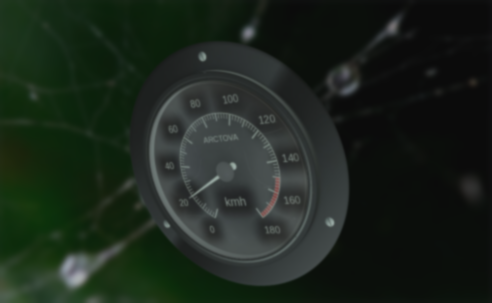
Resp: 20 km/h
